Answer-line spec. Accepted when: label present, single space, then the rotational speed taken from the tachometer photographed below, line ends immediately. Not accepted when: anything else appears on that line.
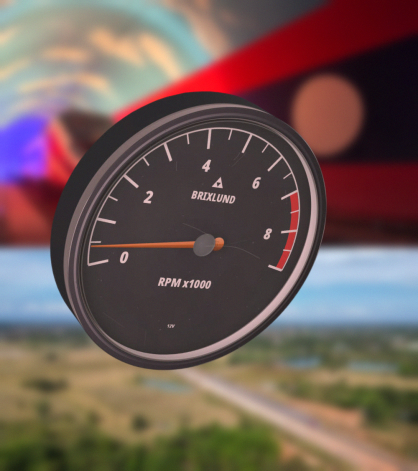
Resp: 500 rpm
